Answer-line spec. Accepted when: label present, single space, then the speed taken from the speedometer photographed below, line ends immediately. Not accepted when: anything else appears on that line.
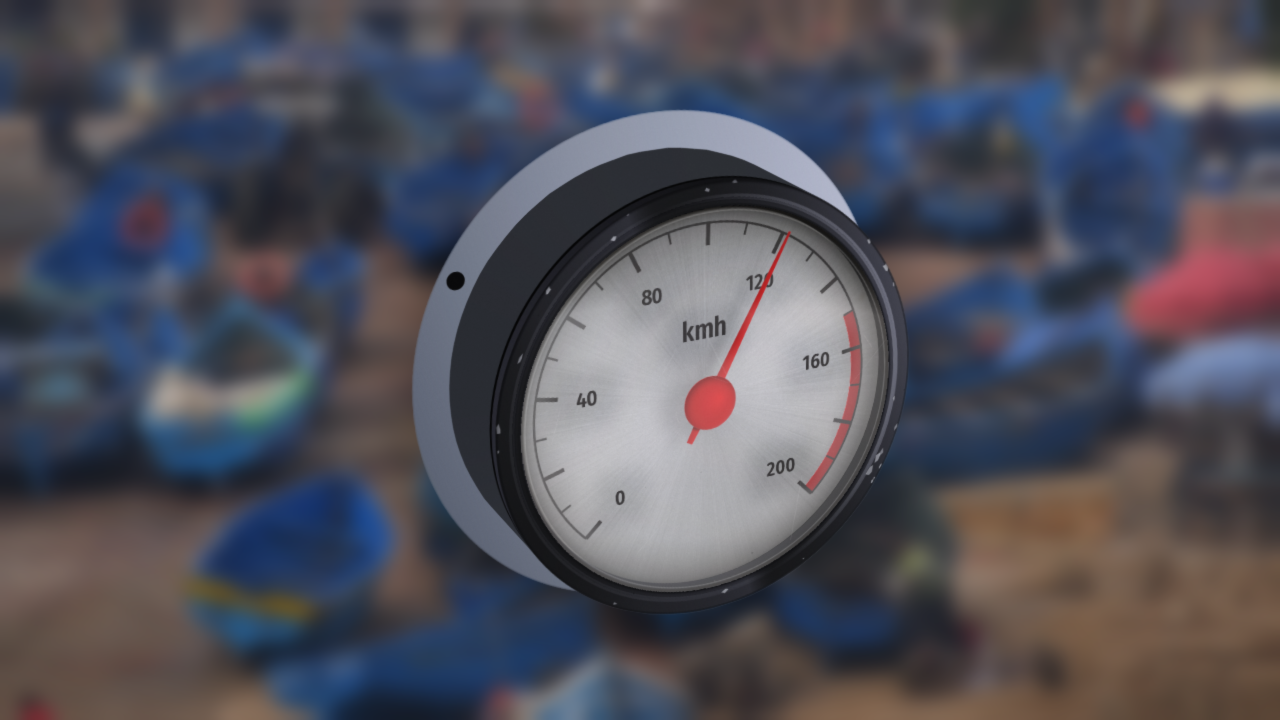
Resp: 120 km/h
